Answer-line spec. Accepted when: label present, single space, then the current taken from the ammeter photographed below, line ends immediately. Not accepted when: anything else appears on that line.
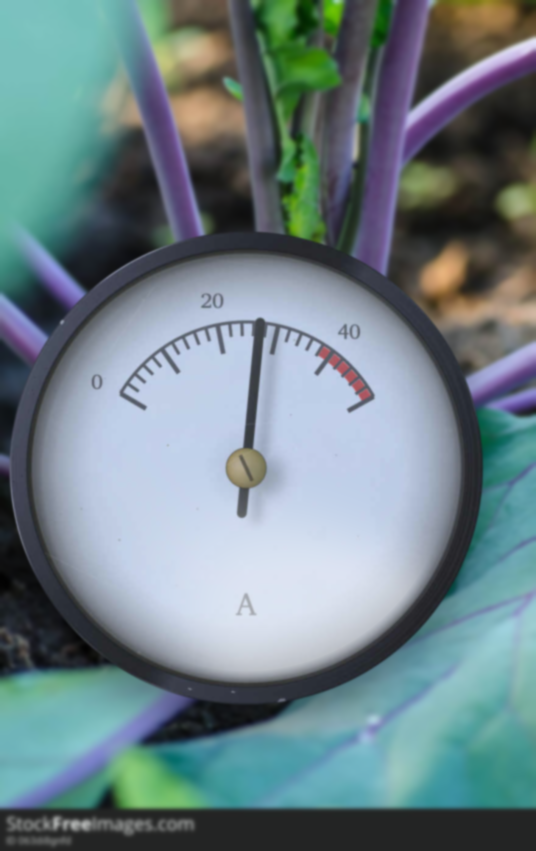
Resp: 27 A
